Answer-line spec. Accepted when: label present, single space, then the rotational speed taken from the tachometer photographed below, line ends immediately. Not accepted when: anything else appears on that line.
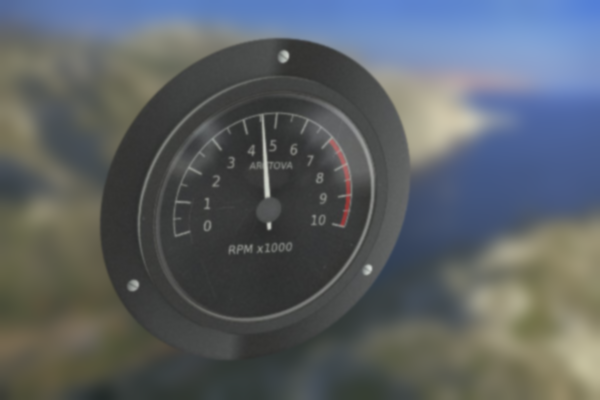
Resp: 4500 rpm
